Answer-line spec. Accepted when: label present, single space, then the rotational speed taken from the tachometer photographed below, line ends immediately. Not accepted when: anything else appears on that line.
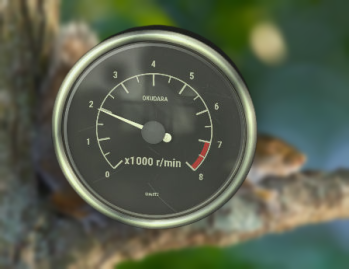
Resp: 2000 rpm
